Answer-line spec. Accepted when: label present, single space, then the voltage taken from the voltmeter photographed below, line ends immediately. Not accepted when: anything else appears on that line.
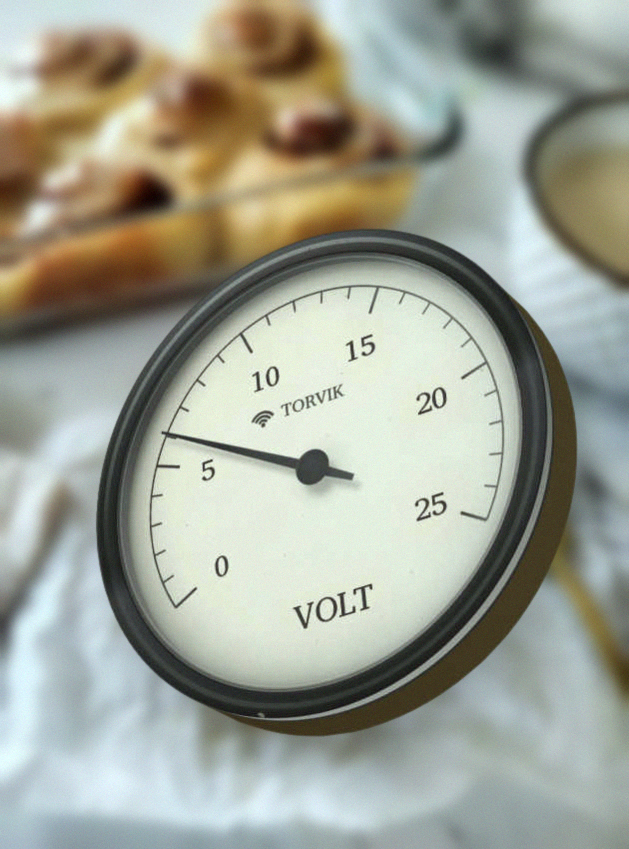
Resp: 6 V
